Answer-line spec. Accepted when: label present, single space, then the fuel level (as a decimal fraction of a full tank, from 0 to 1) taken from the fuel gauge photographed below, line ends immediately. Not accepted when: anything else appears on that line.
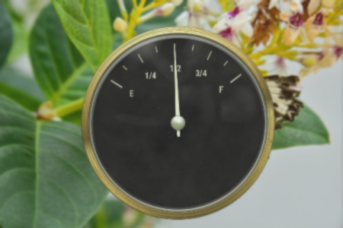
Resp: 0.5
